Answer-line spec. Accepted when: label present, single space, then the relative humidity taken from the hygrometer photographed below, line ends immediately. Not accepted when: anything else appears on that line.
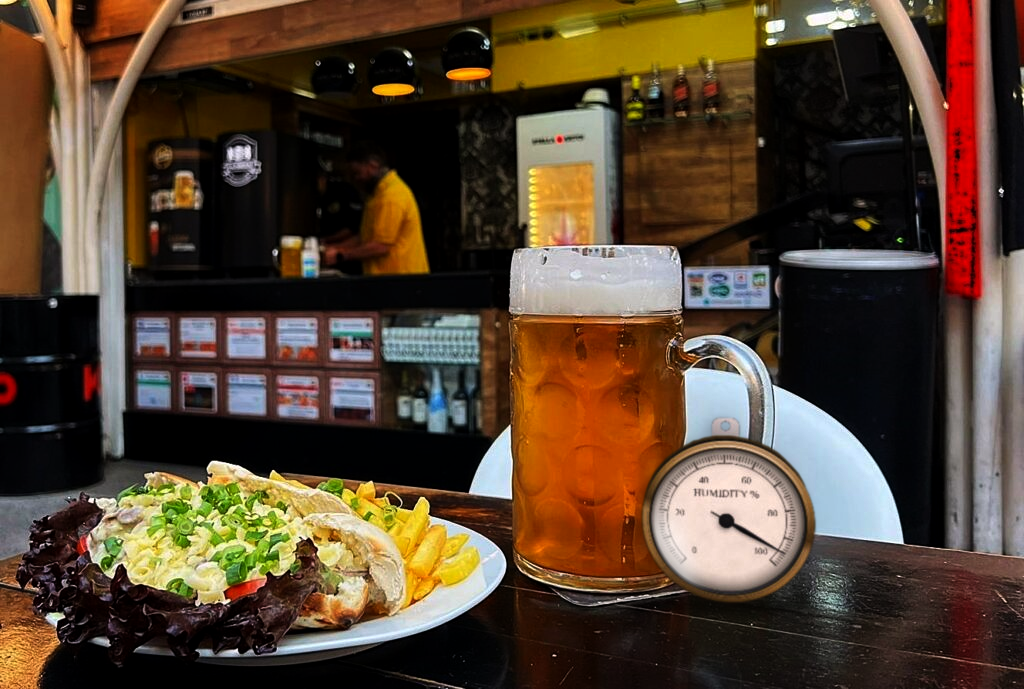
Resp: 95 %
